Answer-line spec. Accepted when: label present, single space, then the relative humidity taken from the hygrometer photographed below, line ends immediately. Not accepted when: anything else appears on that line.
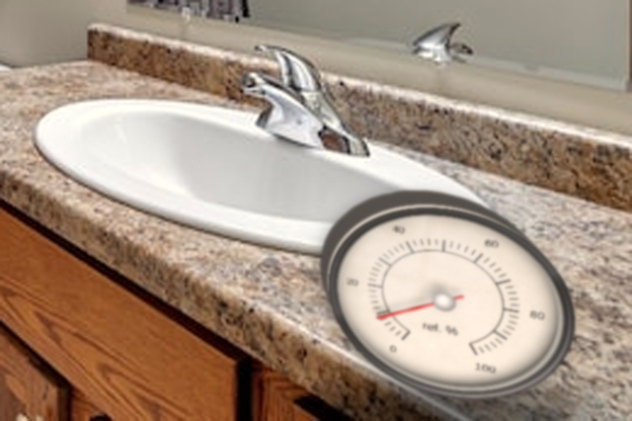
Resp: 10 %
